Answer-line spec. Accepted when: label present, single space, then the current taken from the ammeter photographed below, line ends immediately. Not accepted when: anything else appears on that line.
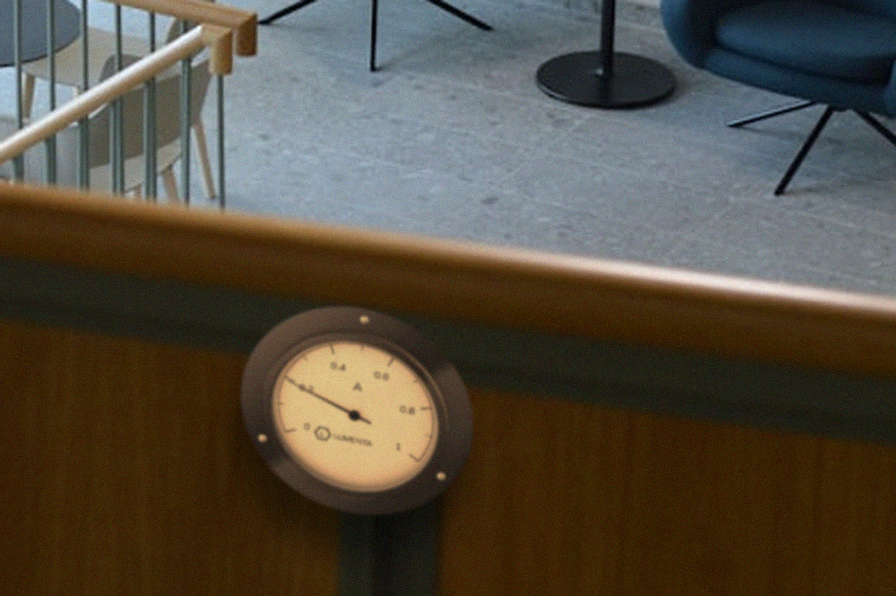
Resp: 0.2 A
